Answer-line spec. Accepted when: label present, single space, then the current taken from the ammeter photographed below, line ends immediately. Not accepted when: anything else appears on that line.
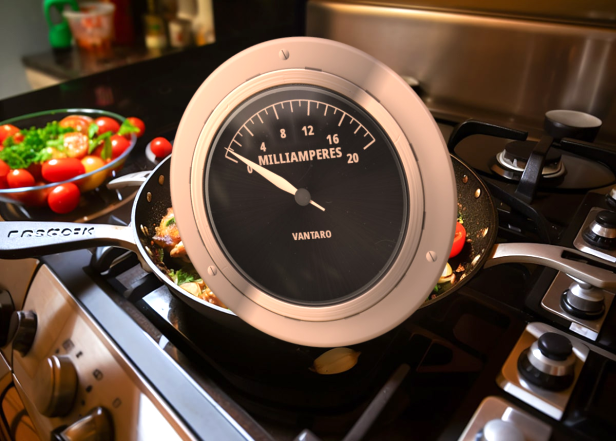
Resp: 1 mA
